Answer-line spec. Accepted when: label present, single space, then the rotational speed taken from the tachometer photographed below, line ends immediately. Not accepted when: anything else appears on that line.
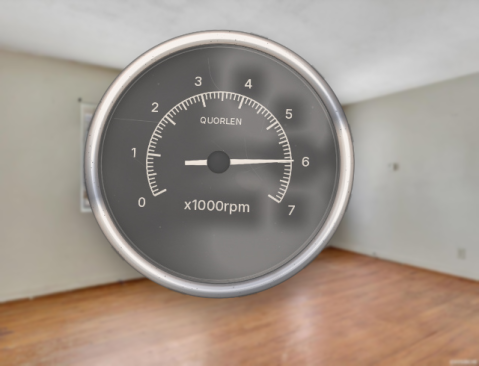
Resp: 6000 rpm
